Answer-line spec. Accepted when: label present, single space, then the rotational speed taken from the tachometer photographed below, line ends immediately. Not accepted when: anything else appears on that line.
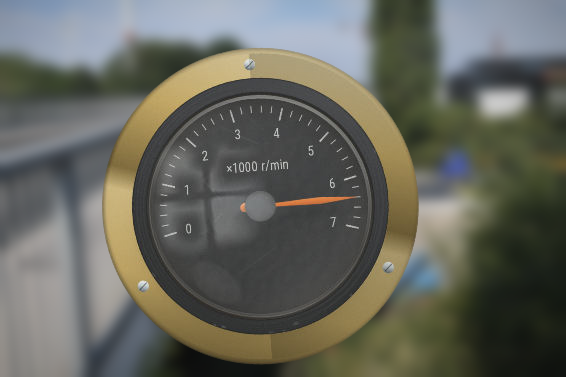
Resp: 6400 rpm
